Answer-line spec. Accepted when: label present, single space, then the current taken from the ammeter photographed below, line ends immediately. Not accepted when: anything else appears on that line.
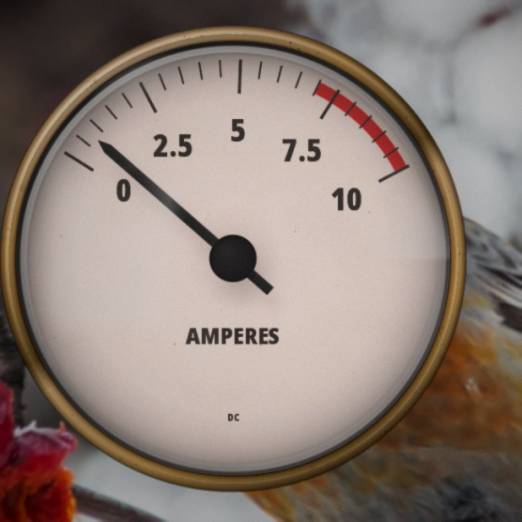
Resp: 0.75 A
